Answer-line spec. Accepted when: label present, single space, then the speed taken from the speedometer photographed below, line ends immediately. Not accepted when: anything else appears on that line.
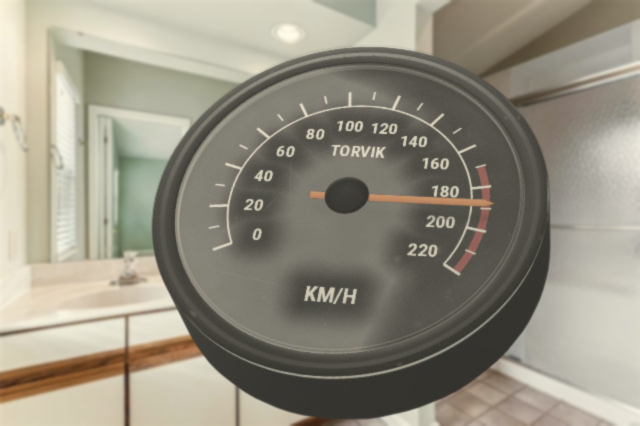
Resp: 190 km/h
